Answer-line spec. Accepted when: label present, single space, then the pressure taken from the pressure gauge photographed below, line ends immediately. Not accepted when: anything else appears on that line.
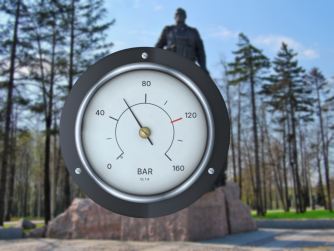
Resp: 60 bar
